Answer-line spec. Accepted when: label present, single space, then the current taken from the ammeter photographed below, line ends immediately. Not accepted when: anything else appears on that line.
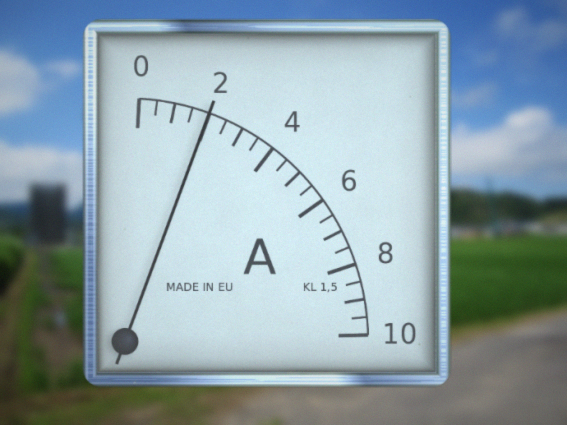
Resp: 2 A
